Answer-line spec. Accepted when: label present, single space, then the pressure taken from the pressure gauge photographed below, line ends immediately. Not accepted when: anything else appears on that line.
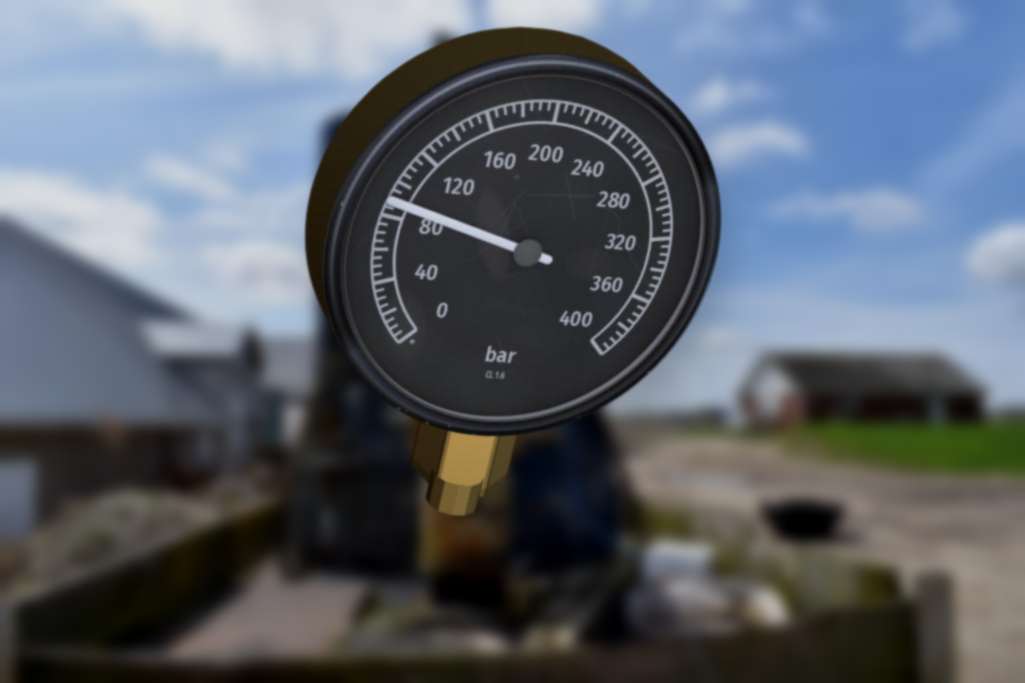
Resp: 90 bar
